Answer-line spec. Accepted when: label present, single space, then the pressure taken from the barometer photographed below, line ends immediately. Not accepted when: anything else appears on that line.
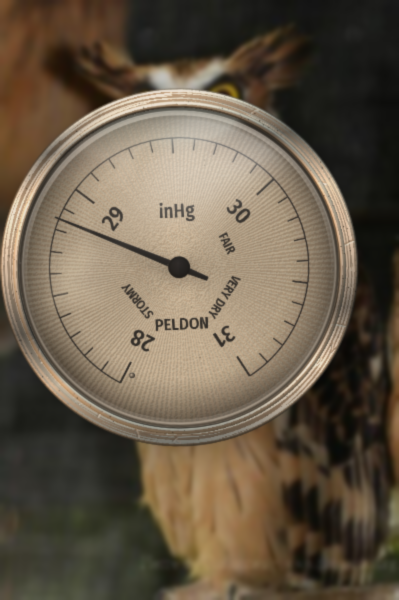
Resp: 28.85 inHg
